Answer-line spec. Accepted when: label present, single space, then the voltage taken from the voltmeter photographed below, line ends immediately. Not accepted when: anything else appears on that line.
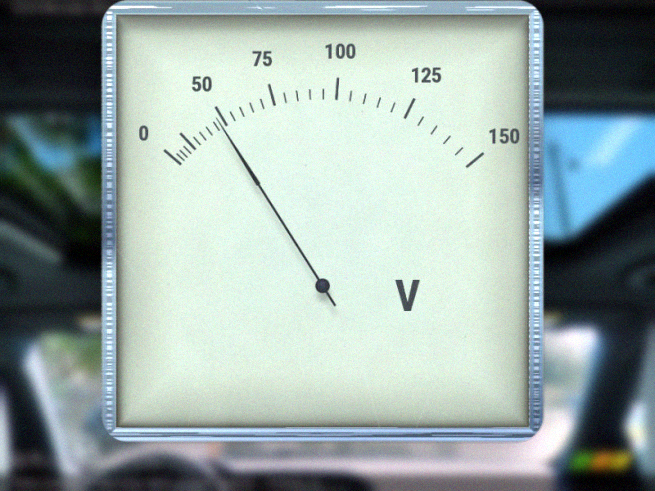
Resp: 47.5 V
